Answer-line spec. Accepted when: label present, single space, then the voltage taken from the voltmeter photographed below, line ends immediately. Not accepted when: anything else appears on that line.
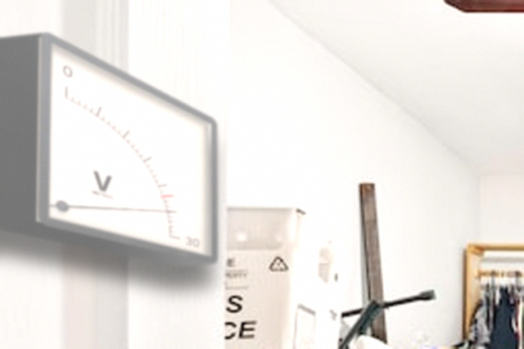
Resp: 25 V
